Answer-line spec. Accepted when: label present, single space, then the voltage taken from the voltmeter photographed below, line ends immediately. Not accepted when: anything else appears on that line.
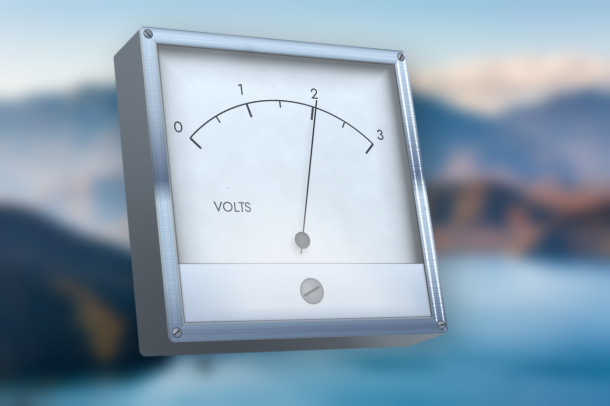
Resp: 2 V
